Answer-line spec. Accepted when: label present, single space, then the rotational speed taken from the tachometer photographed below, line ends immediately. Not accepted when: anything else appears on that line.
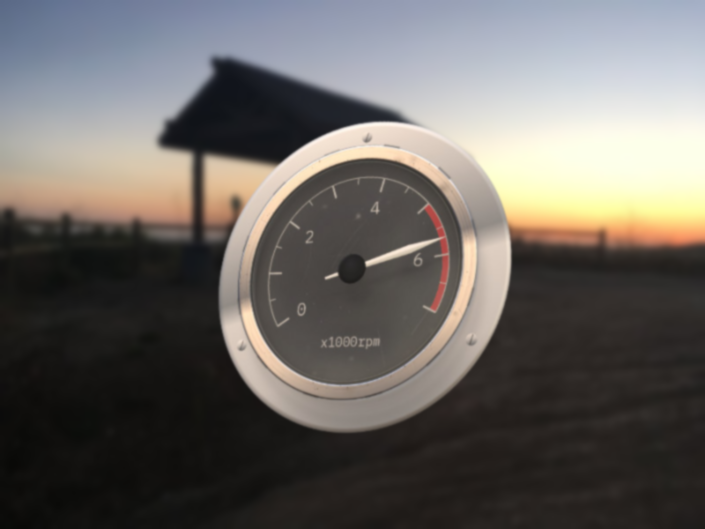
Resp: 5750 rpm
